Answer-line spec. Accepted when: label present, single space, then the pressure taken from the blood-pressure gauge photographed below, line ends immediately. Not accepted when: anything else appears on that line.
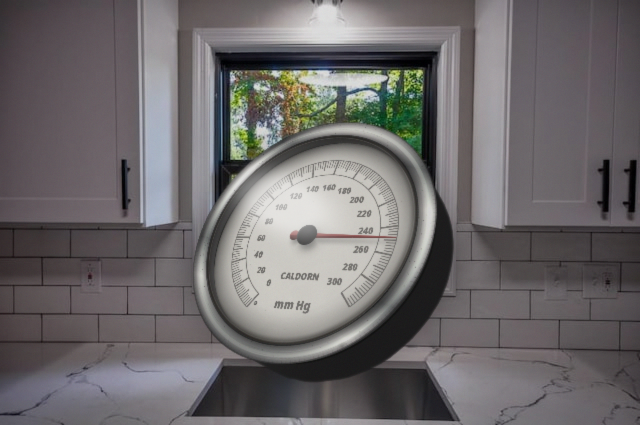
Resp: 250 mmHg
